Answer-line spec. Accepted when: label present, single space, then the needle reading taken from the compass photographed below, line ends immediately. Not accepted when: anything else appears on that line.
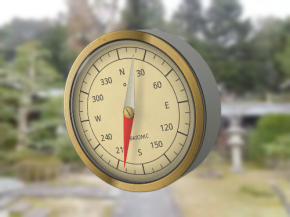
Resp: 200 °
